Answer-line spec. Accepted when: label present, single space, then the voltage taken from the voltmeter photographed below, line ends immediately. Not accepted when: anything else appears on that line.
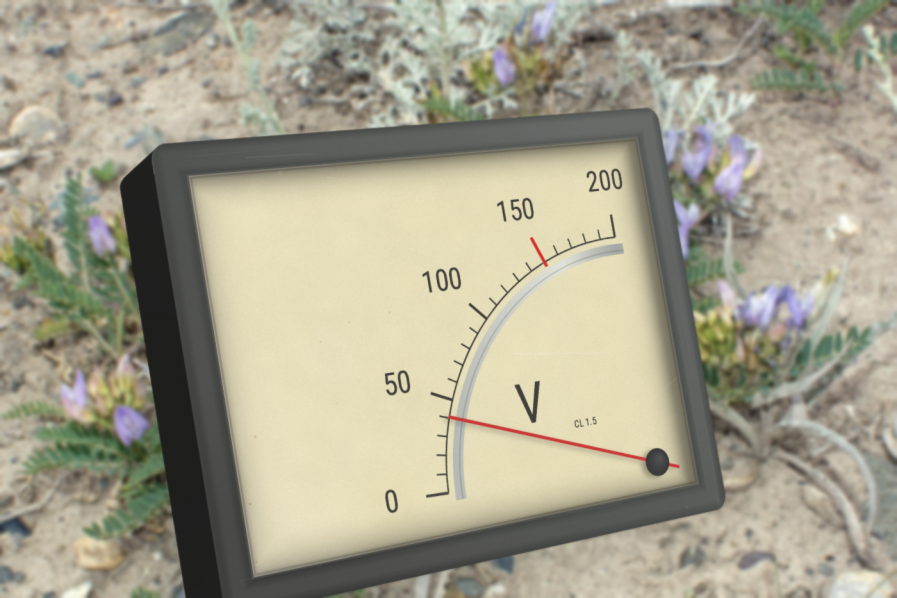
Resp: 40 V
